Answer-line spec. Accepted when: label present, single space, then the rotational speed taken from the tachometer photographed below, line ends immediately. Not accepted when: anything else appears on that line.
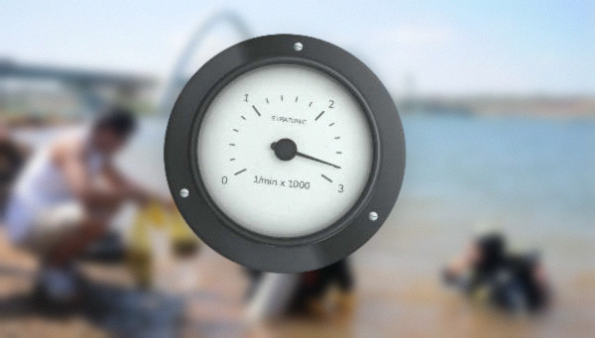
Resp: 2800 rpm
